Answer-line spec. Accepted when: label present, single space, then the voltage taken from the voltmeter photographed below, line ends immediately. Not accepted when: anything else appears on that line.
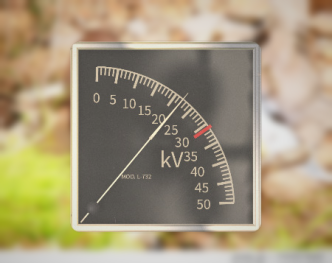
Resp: 22 kV
